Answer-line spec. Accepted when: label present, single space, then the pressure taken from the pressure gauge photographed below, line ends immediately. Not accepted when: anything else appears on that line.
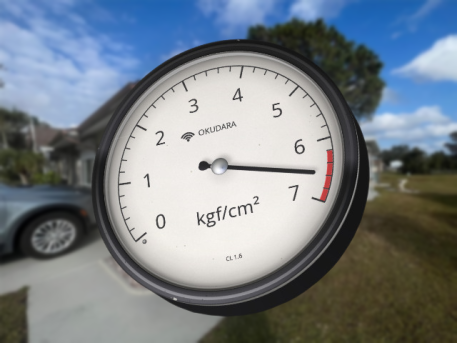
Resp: 6.6 kg/cm²
